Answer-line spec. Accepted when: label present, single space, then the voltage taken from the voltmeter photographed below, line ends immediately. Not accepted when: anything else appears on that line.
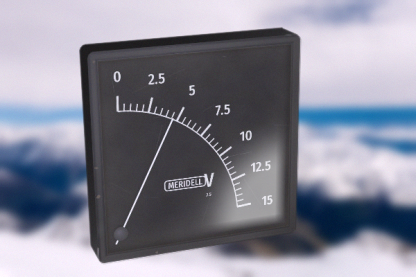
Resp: 4.5 V
